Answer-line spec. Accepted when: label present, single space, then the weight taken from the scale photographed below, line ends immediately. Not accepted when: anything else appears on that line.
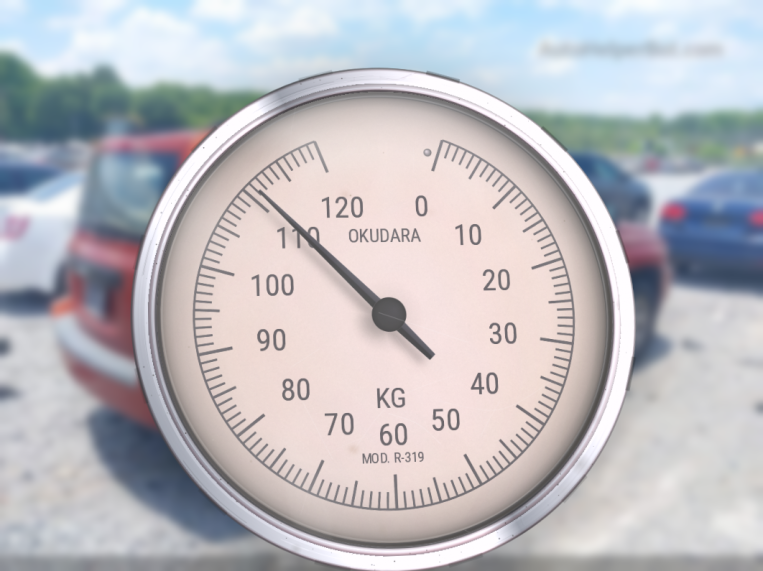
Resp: 111 kg
